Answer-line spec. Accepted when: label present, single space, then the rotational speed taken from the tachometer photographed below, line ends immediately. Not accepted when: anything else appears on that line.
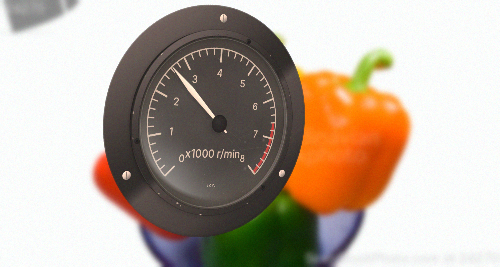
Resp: 2600 rpm
